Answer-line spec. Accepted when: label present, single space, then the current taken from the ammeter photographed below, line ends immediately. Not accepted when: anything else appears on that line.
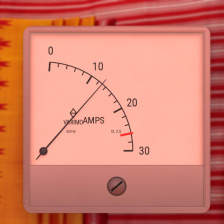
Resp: 13 A
